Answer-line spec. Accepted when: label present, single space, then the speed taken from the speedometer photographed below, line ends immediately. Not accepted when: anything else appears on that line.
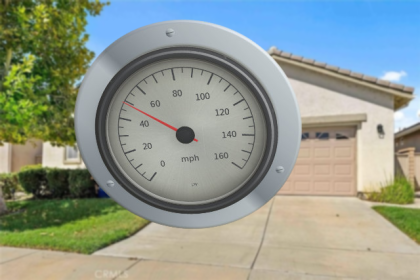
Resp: 50 mph
